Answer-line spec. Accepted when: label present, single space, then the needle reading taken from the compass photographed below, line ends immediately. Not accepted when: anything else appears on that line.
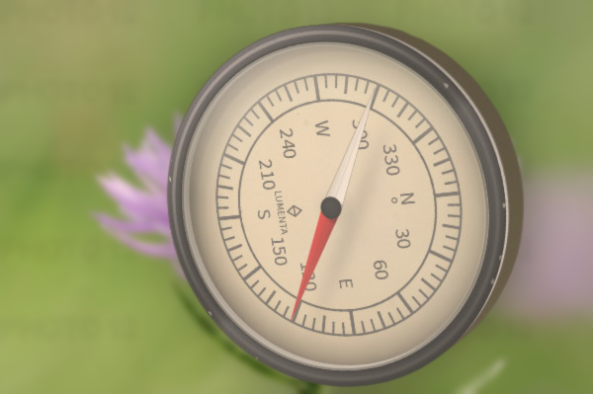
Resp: 120 °
